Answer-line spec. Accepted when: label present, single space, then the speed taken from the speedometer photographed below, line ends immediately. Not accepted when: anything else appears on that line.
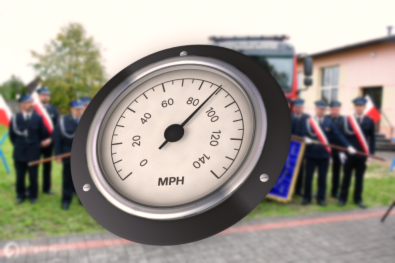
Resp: 90 mph
